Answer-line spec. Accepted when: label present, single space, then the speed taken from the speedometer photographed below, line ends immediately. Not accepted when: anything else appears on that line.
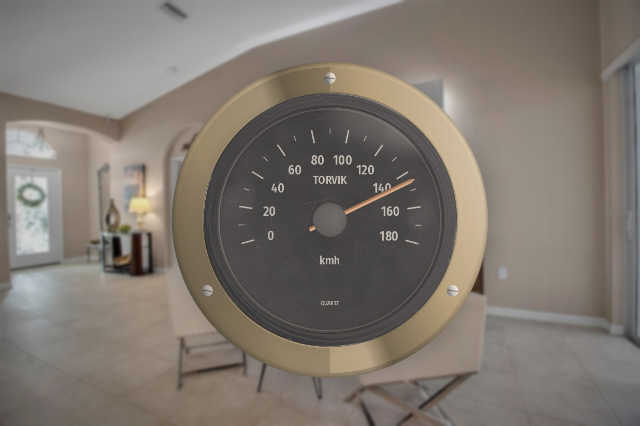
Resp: 145 km/h
